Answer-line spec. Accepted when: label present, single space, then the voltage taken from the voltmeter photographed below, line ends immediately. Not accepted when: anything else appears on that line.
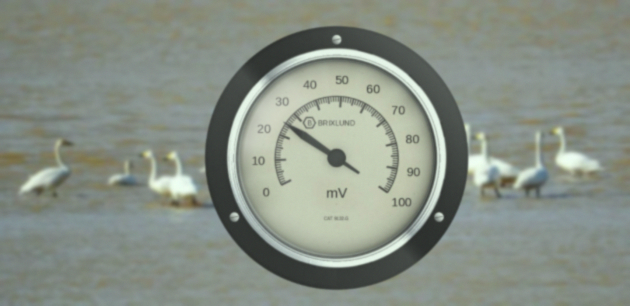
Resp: 25 mV
